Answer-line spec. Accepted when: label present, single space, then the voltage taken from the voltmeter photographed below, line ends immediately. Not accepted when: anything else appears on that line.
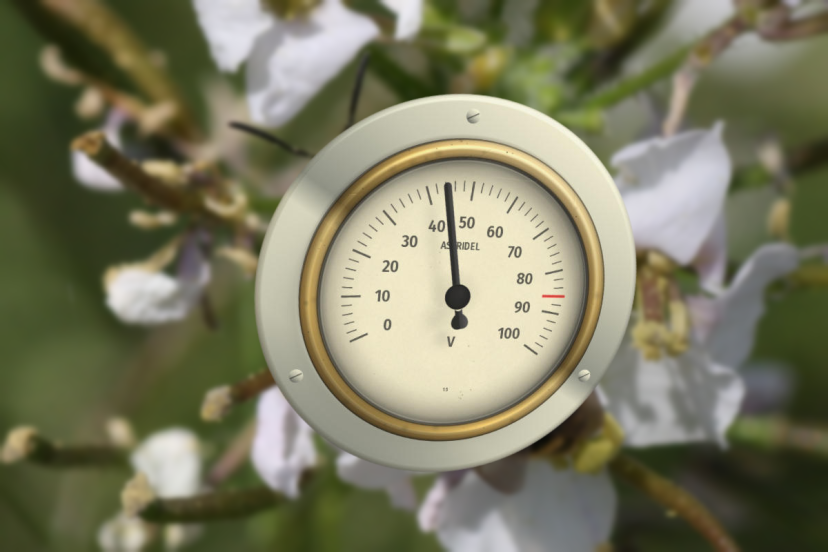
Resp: 44 V
